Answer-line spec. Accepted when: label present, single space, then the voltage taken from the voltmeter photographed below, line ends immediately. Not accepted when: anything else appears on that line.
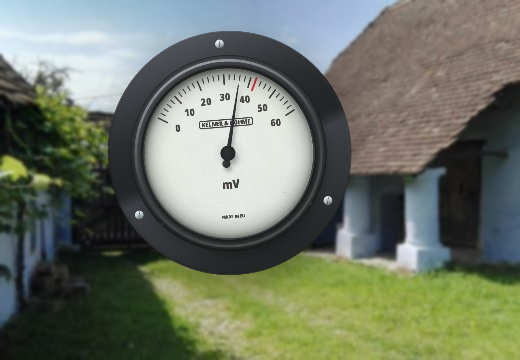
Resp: 36 mV
